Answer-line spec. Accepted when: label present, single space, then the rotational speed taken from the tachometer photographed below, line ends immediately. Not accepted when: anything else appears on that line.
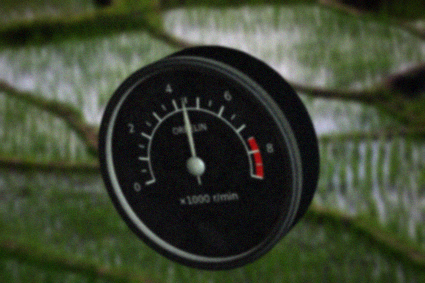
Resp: 4500 rpm
